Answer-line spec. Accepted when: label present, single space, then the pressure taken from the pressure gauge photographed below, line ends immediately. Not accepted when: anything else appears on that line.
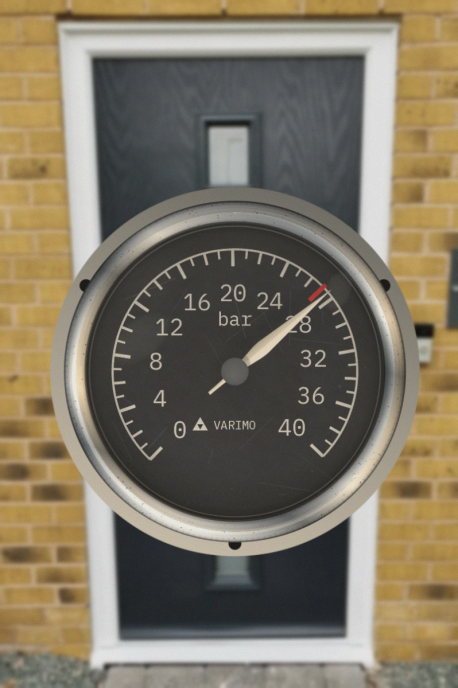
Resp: 27.5 bar
